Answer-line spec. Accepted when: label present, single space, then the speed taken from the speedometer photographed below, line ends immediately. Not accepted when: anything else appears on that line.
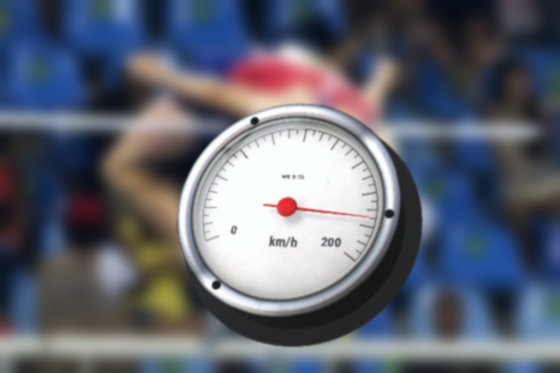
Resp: 175 km/h
